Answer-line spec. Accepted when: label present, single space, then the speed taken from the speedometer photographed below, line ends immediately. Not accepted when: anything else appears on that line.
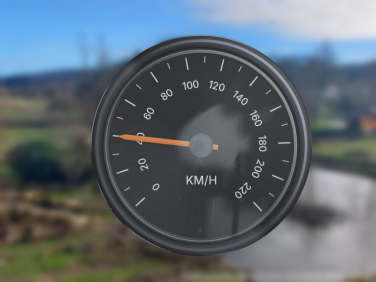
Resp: 40 km/h
